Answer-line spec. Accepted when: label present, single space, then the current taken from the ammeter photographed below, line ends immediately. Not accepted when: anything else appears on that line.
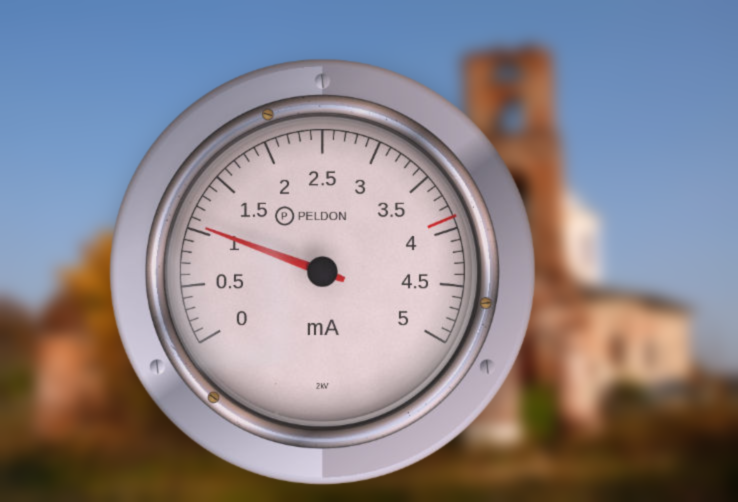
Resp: 1.05 mA
